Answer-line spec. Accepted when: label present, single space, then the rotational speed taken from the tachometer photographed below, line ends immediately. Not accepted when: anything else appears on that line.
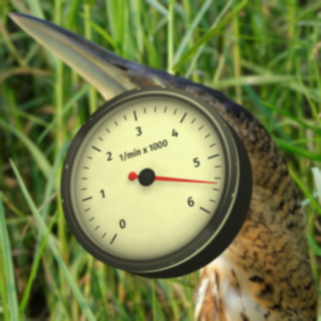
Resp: 5500 rpm
